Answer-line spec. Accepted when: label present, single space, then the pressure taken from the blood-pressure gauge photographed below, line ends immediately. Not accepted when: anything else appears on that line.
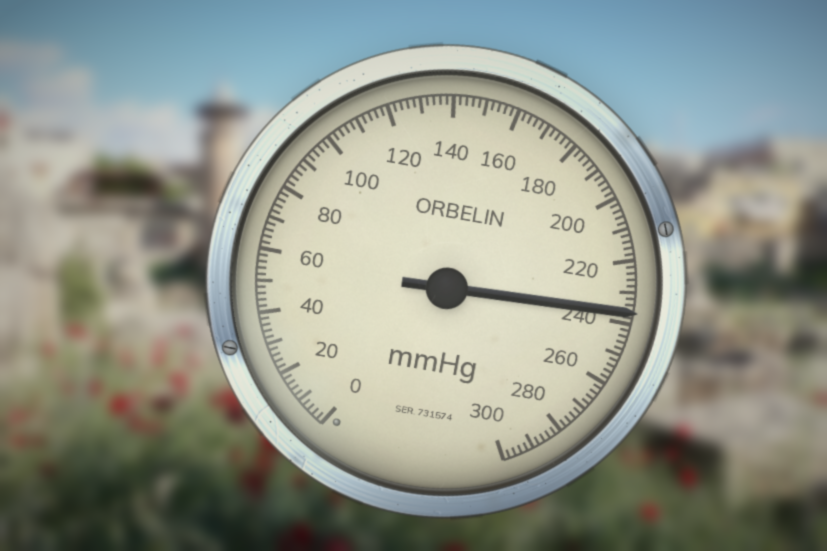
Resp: 236 mmHg
